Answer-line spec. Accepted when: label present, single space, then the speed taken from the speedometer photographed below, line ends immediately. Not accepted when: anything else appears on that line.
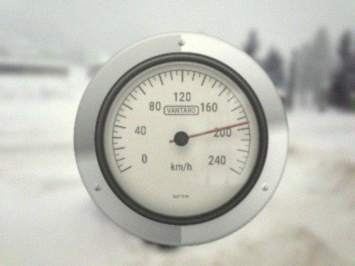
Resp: 195 km/h
